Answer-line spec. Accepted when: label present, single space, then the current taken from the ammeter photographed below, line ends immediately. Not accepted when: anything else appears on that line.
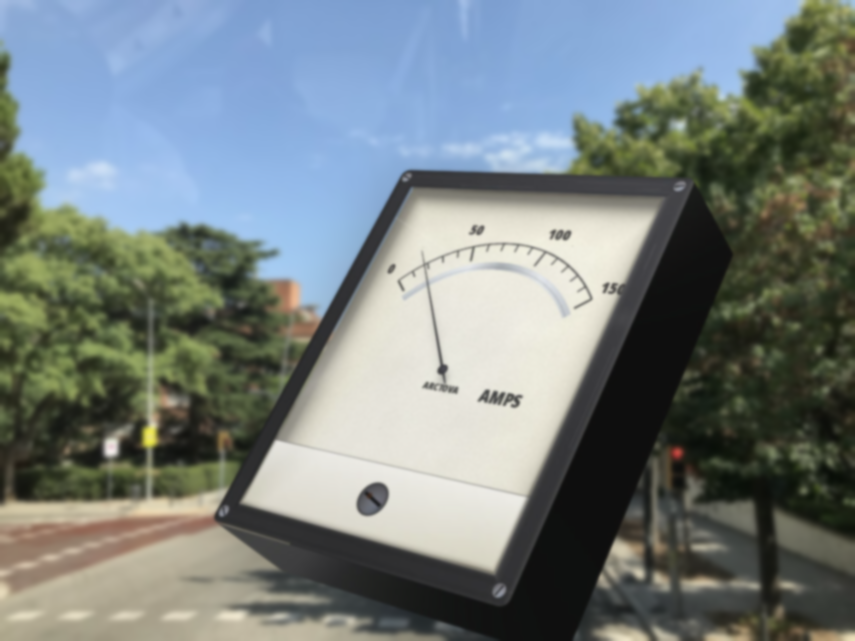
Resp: 20 A
